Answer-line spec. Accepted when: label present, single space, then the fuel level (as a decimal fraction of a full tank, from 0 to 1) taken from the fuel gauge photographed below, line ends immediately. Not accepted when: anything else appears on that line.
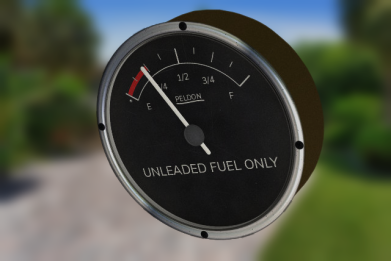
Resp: 0.25
